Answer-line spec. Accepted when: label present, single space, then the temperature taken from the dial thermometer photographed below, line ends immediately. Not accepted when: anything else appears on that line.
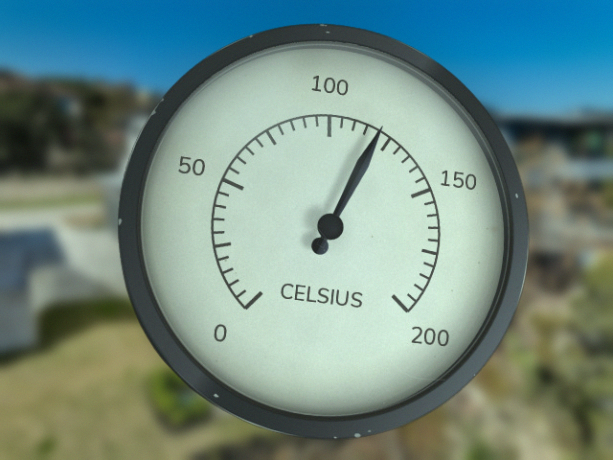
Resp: 120 °C
